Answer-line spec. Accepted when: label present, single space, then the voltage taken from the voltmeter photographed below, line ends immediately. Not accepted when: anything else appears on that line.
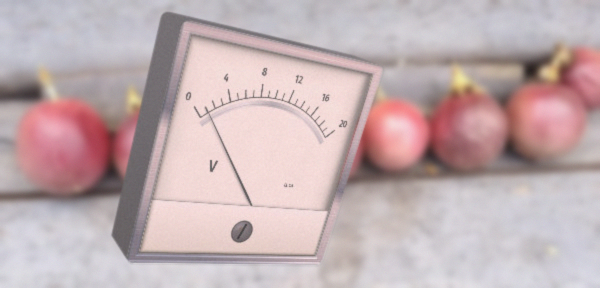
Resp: 1 V
